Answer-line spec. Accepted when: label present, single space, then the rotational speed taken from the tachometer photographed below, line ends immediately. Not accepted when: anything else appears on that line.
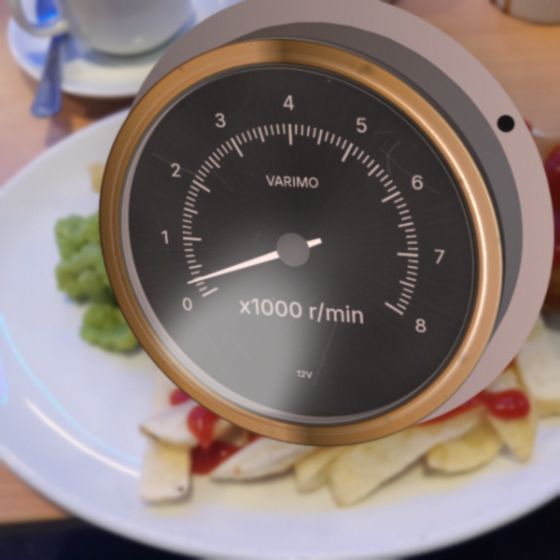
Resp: 300 rpm
